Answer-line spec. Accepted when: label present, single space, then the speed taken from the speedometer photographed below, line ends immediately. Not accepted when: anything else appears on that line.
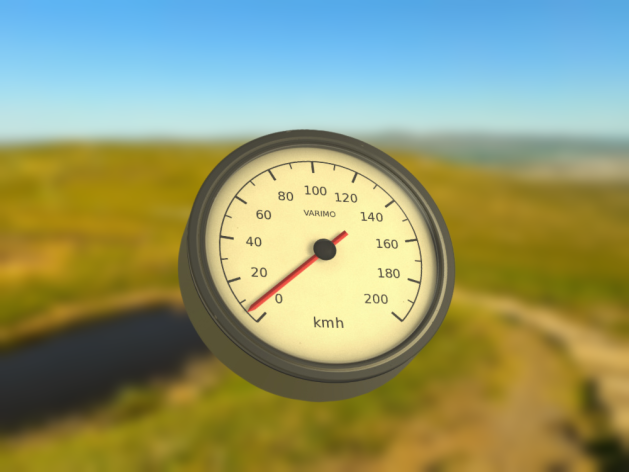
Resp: 5 km/h
